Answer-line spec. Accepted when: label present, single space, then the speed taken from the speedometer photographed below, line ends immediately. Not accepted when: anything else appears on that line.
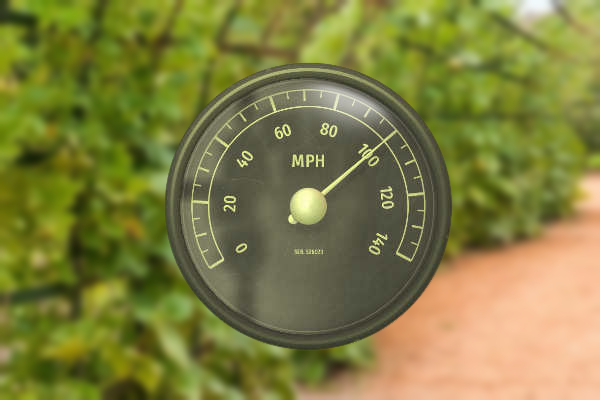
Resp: 100 mph
